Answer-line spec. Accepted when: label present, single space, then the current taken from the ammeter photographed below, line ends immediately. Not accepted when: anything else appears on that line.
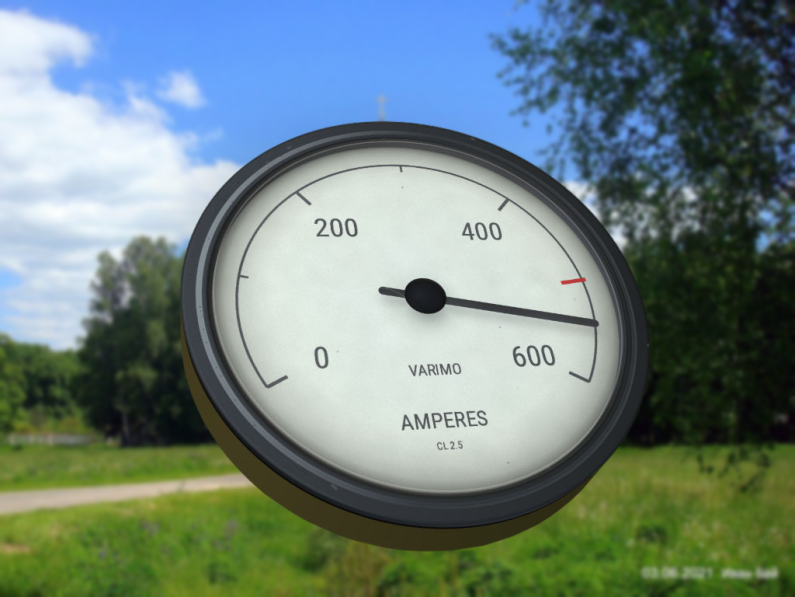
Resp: 550 A
